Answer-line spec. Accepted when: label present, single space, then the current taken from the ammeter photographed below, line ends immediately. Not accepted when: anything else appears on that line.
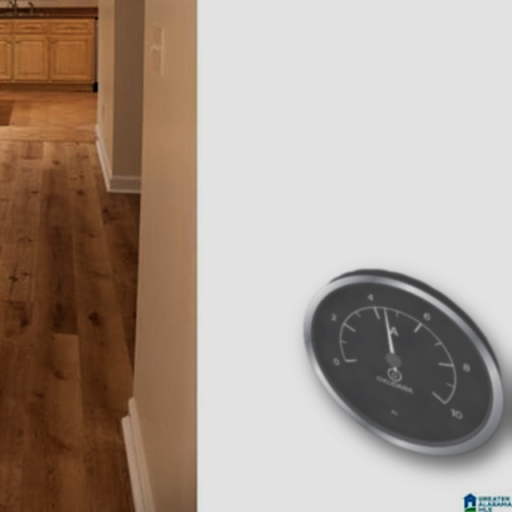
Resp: 4.5 A
